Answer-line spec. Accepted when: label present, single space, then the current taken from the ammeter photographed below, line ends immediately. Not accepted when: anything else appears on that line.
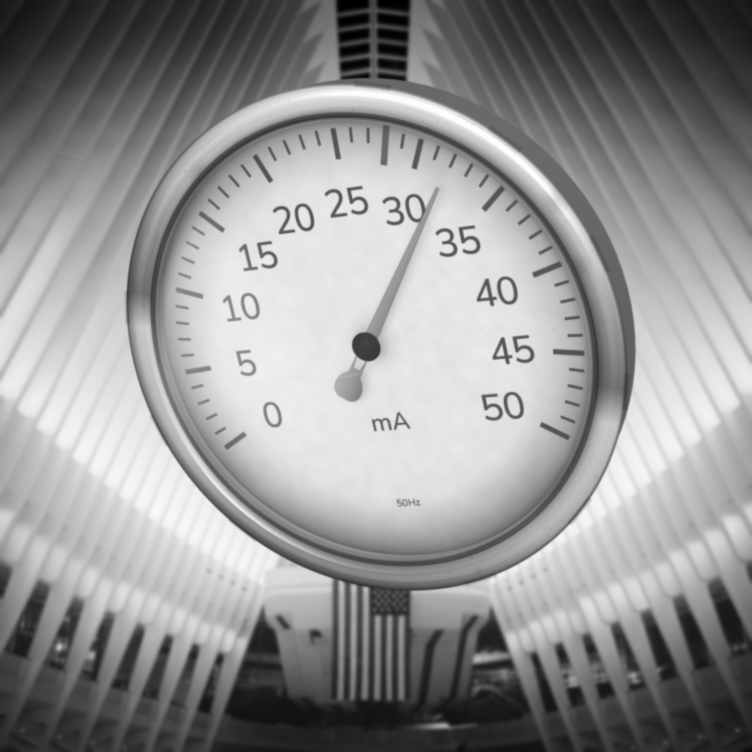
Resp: 32 mA
